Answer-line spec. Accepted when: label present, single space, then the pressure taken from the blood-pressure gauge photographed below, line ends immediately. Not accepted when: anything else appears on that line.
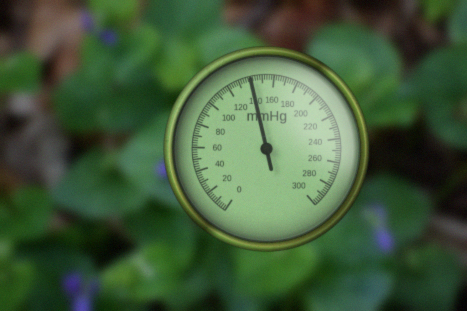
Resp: 140 mmHg
